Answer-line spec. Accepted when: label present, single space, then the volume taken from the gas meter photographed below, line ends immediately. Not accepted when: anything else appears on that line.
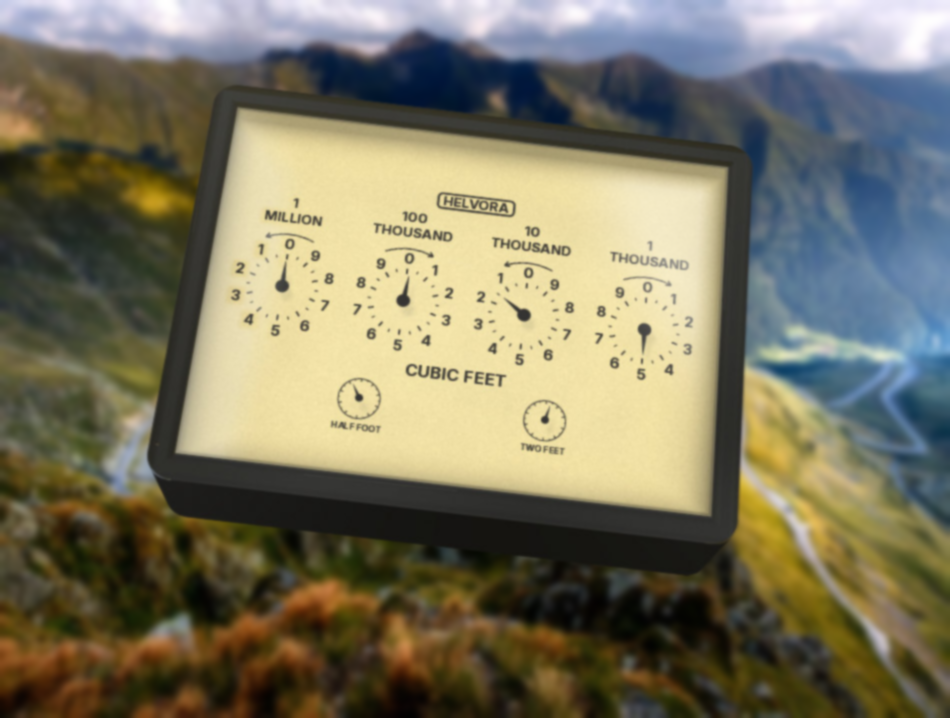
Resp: 1500 ft³
